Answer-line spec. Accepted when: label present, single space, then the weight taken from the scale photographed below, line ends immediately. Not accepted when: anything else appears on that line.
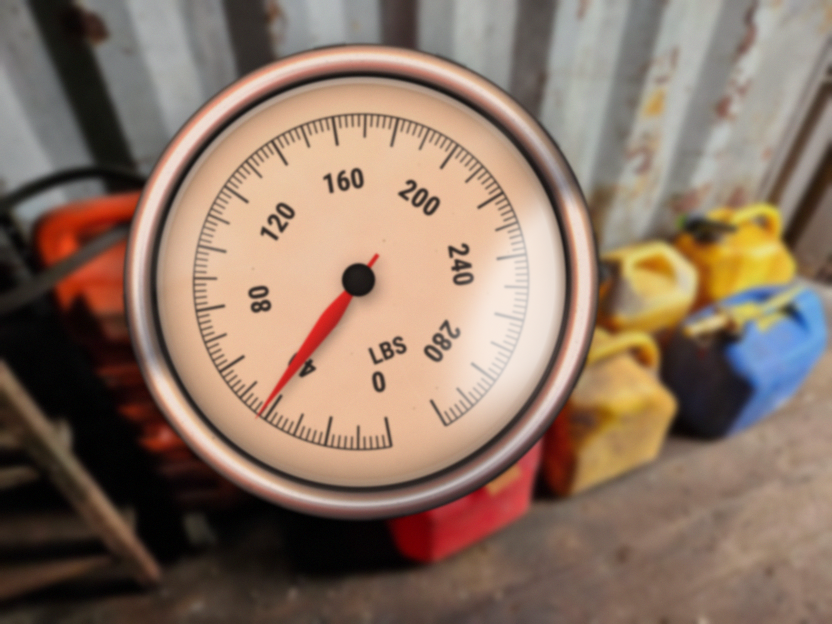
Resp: 42 lb
